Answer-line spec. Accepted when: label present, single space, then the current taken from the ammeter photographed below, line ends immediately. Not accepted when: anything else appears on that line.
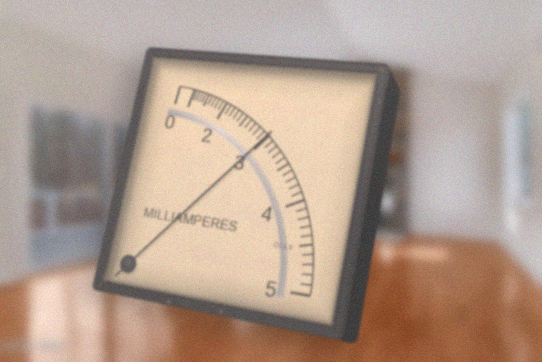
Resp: 3 mA
